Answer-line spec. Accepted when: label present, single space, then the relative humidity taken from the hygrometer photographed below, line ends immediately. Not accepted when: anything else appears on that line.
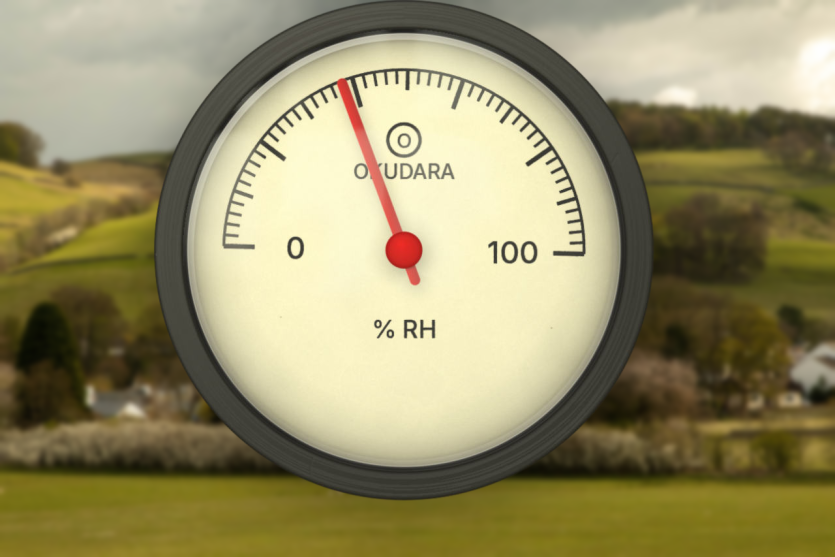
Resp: 38 %
